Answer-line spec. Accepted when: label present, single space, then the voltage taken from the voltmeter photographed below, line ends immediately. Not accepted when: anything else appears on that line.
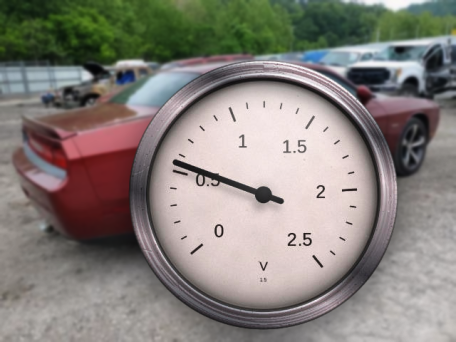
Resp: 0.55 V
